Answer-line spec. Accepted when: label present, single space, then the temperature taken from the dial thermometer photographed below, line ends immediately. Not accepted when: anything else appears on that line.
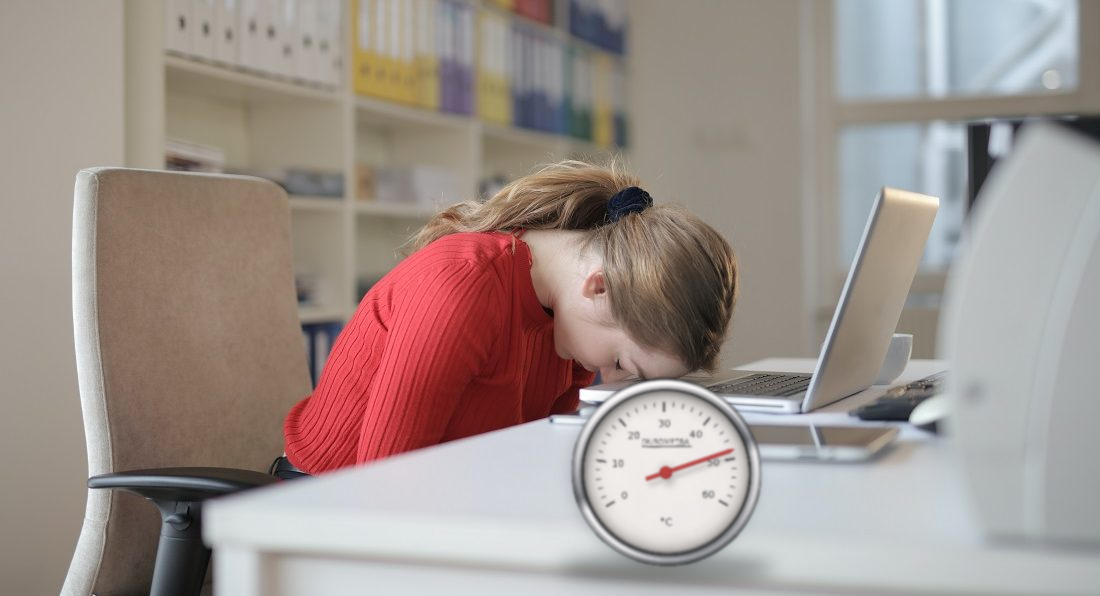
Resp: 48 °C
